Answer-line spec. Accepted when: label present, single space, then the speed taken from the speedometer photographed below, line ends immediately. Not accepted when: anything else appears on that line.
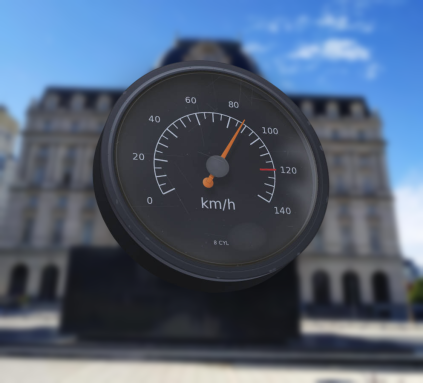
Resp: 87.5 km/h
